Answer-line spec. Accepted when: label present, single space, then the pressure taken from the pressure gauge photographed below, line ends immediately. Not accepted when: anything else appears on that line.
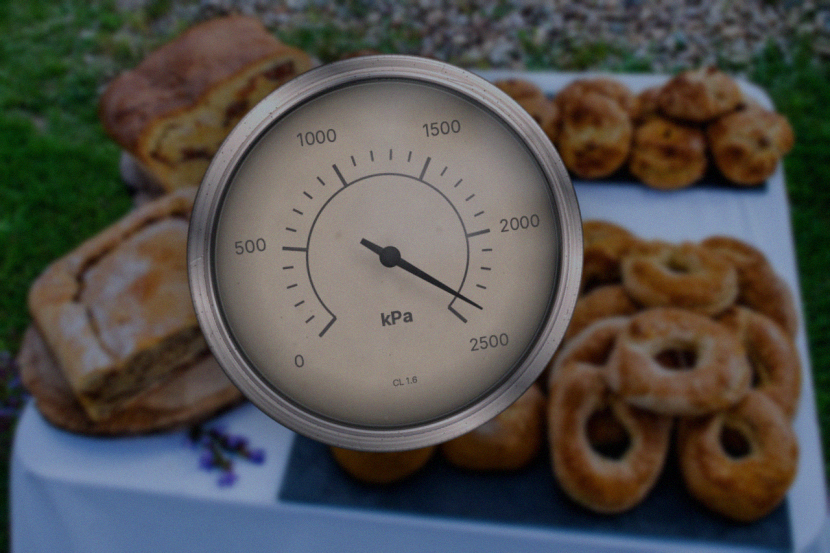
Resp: 2400 kPa
